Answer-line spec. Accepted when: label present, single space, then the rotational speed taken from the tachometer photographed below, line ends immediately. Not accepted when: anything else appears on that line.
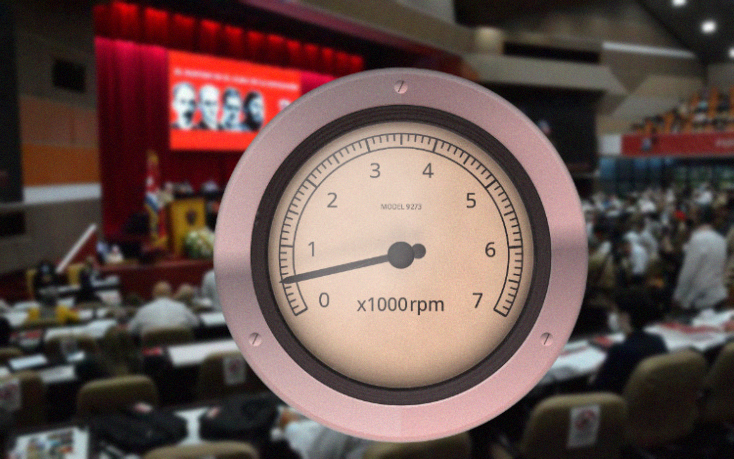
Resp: 500 rpm
